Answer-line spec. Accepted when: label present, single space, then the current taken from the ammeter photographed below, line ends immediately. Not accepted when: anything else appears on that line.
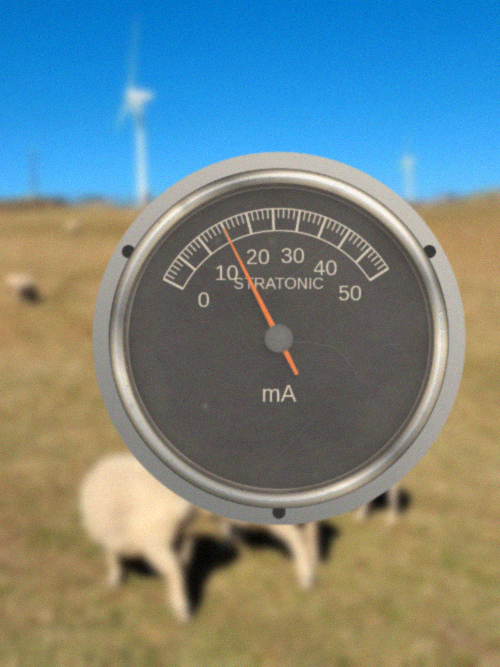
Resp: 15 mA
